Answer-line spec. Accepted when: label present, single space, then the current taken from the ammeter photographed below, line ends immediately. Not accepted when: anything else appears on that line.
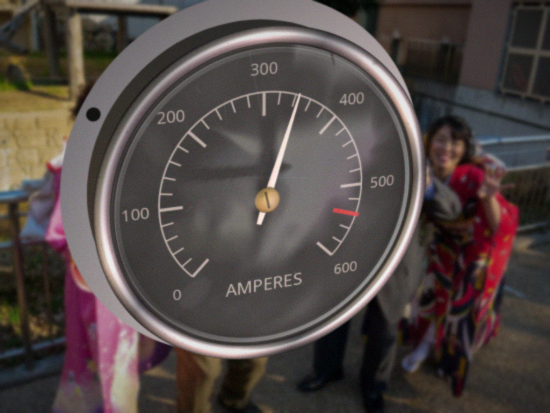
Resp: 340 A
